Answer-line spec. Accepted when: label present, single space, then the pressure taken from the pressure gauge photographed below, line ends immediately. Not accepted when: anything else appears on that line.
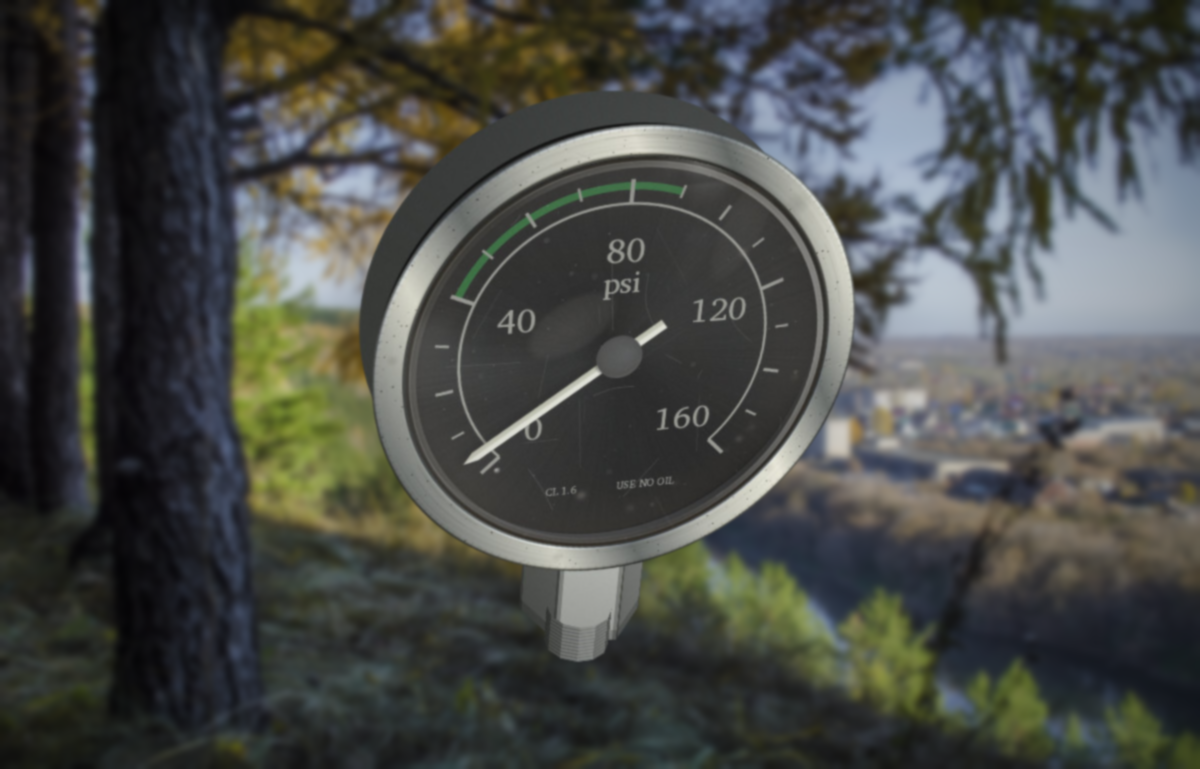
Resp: 5 psi
